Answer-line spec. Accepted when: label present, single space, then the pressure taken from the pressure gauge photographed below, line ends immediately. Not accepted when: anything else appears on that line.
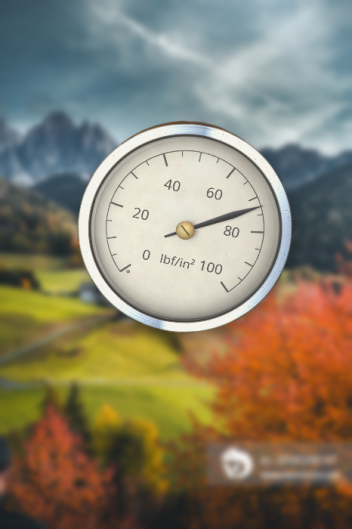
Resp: 72.5 psi
